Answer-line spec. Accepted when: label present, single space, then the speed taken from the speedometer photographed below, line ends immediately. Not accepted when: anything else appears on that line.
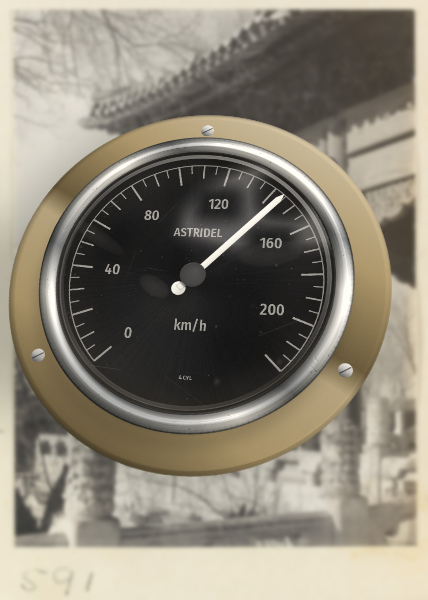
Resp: 145 km/h
